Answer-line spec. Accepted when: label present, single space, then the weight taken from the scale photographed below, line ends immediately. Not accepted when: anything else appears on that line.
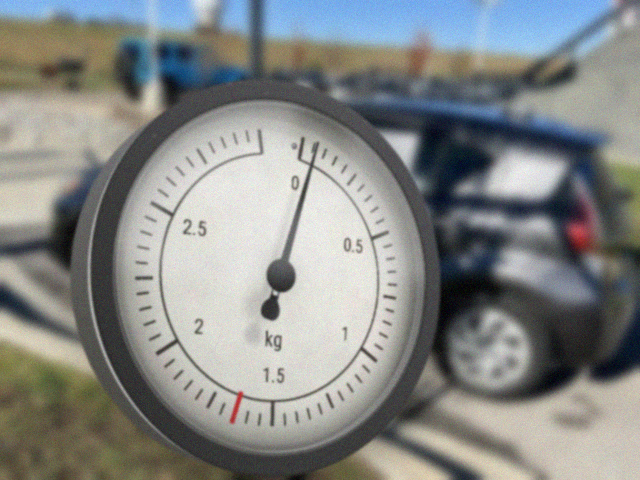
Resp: 0.05 kg
